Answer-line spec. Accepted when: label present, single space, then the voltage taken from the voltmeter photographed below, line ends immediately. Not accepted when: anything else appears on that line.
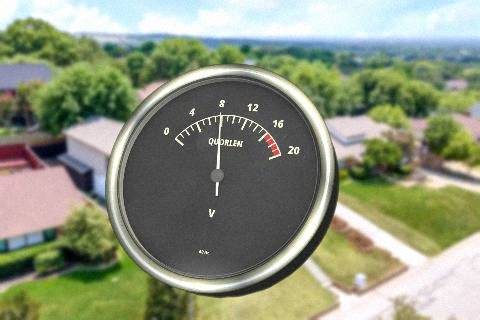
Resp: 8 V
